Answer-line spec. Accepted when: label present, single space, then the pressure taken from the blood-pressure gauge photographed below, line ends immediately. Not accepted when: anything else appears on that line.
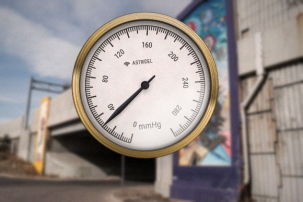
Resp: 30 mmHg
